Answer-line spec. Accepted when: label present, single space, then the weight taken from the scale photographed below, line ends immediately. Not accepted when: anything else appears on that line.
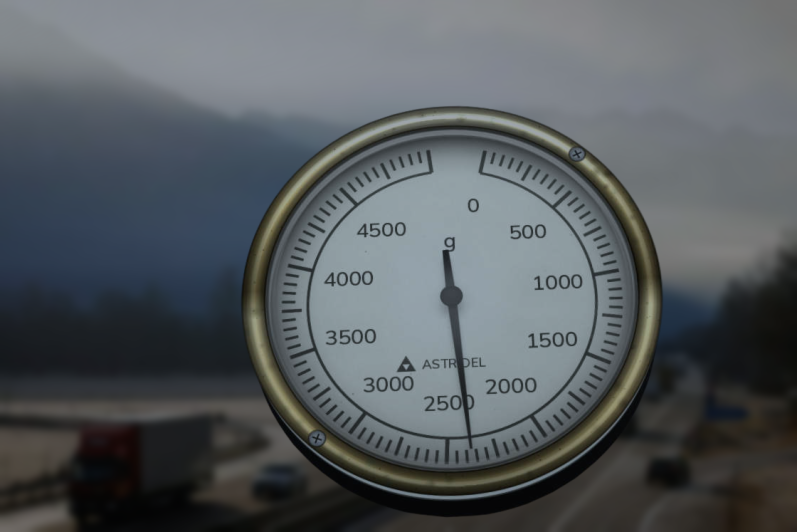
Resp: 2375 g
